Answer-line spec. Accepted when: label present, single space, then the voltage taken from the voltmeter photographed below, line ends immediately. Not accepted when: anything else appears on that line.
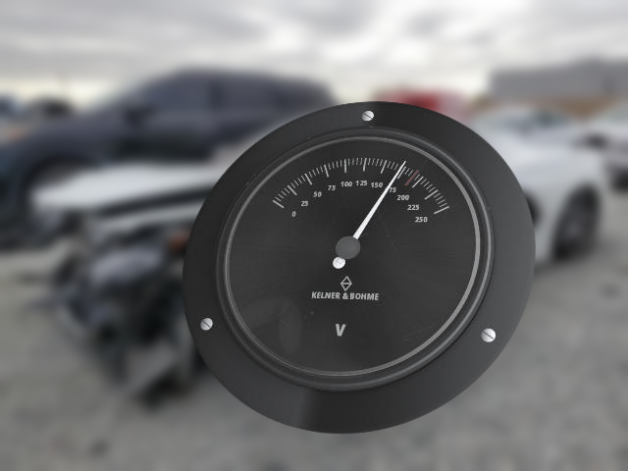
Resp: 175 V
